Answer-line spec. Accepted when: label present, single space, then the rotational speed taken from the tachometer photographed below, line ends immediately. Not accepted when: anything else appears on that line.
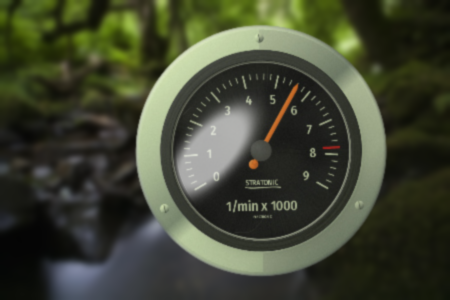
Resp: 5600 rpm
